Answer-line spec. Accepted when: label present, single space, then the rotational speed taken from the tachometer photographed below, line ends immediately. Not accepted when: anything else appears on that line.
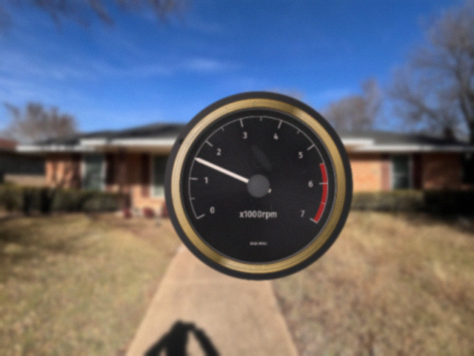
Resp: 1500 rpm
